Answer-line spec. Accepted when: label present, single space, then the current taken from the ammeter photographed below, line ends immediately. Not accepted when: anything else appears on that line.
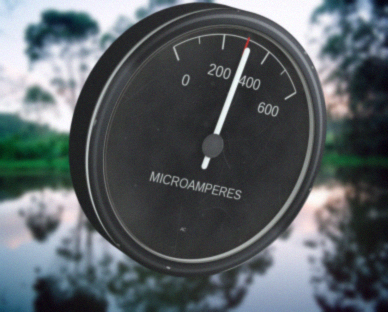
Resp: 300 µA
